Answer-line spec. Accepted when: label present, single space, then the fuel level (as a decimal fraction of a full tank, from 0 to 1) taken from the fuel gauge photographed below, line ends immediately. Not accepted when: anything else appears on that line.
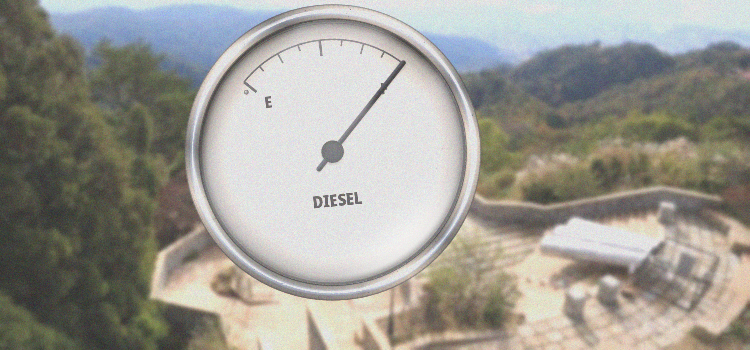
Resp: 1
